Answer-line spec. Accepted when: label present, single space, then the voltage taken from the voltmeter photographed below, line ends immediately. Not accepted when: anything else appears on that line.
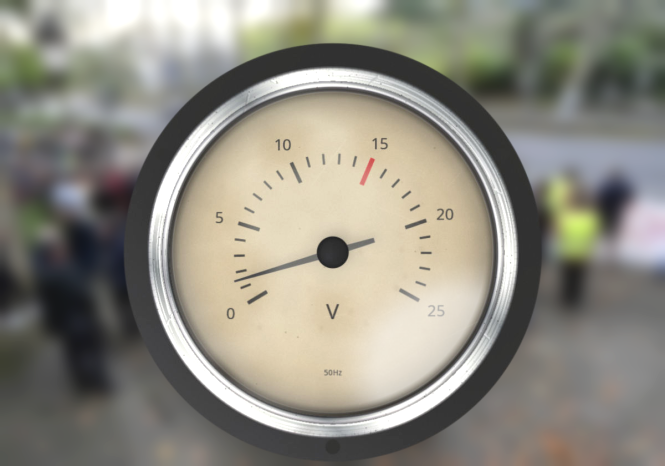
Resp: 1.5 V
